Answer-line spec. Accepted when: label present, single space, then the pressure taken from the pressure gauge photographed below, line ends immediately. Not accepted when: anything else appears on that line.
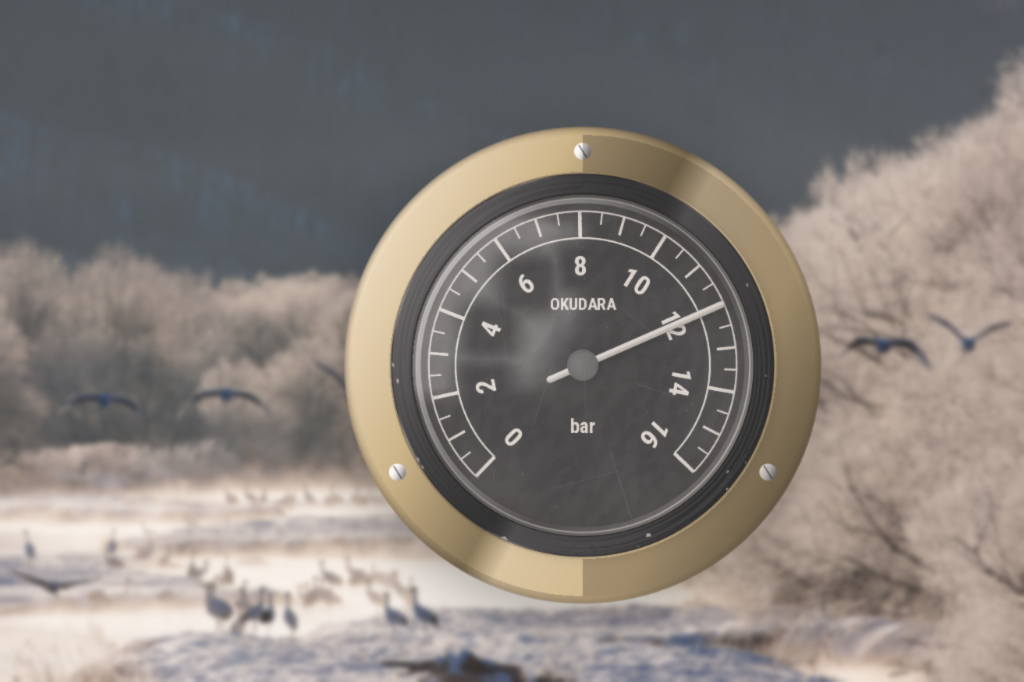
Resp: 12 bar
